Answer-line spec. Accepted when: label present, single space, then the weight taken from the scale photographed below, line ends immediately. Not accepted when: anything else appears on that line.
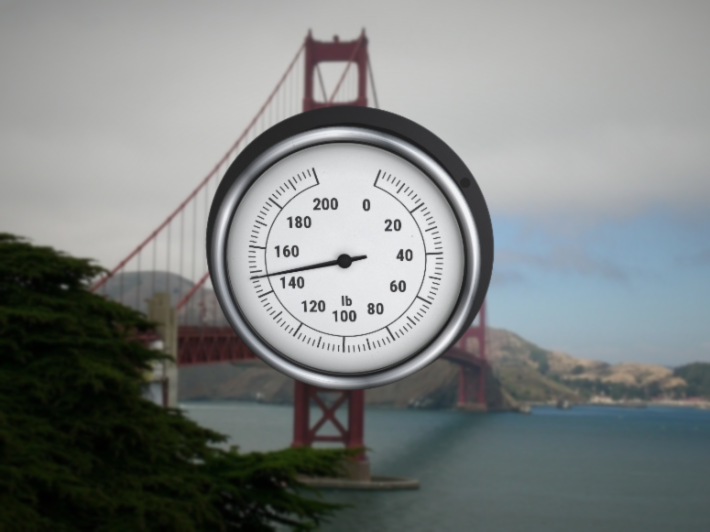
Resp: 148 lb
